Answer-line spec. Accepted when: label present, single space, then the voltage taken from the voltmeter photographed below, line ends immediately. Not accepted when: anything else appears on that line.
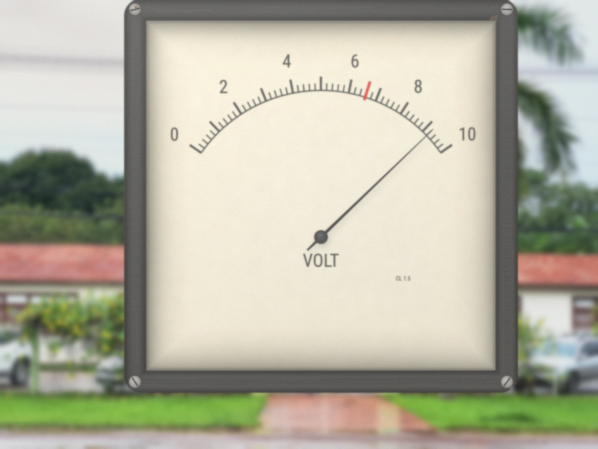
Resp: 9.2 V
